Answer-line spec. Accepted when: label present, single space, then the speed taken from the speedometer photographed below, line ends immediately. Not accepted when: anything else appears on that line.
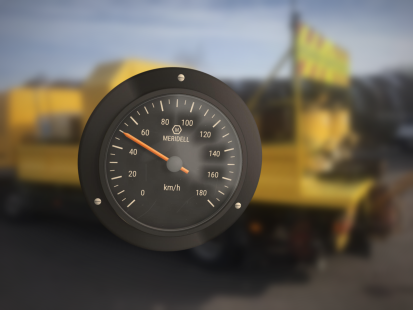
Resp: 50 km/h
